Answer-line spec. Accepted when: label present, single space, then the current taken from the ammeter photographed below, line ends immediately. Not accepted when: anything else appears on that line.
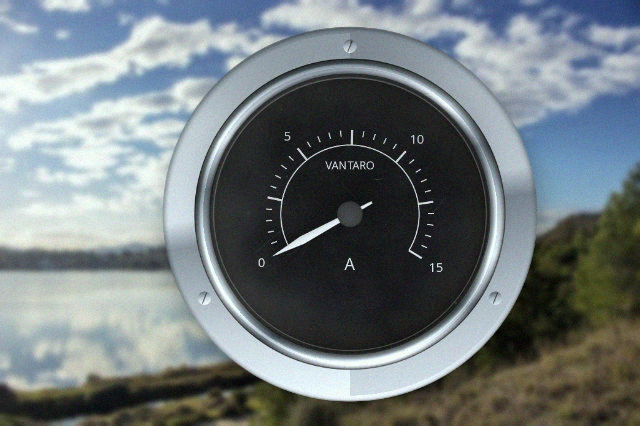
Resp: 0 A
